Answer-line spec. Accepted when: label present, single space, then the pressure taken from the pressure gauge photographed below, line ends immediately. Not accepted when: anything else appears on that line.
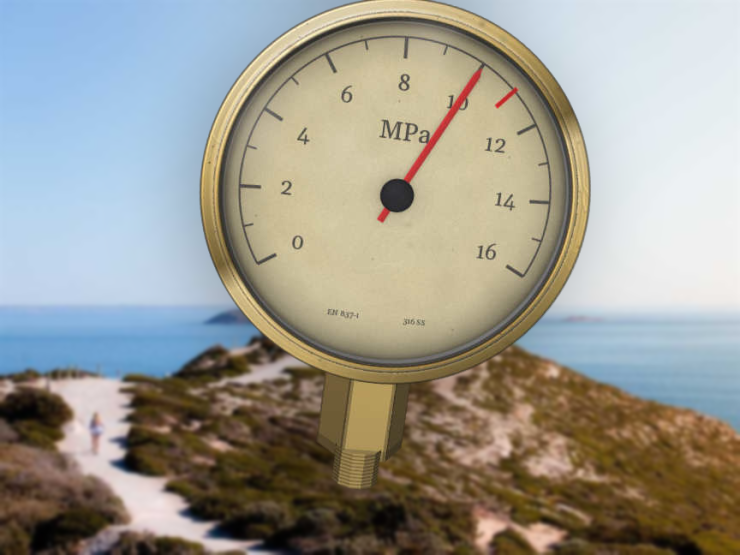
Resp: 10 MPa
